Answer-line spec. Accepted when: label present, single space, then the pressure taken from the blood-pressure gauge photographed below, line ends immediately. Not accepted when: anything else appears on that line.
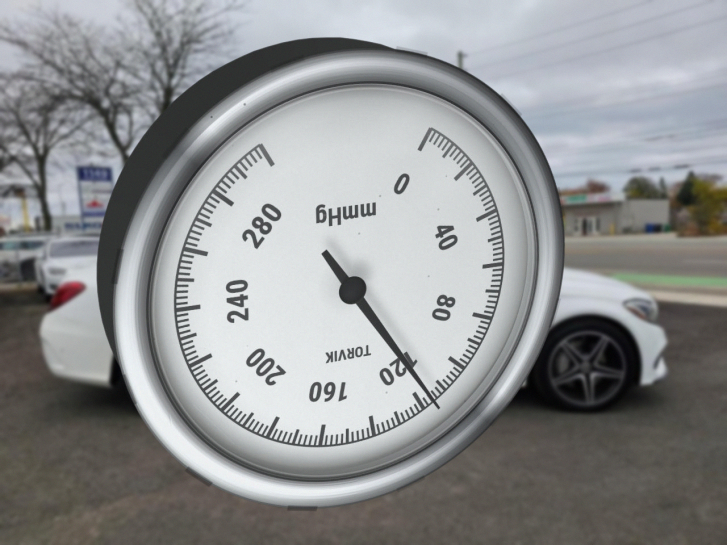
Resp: 116 mmHg
